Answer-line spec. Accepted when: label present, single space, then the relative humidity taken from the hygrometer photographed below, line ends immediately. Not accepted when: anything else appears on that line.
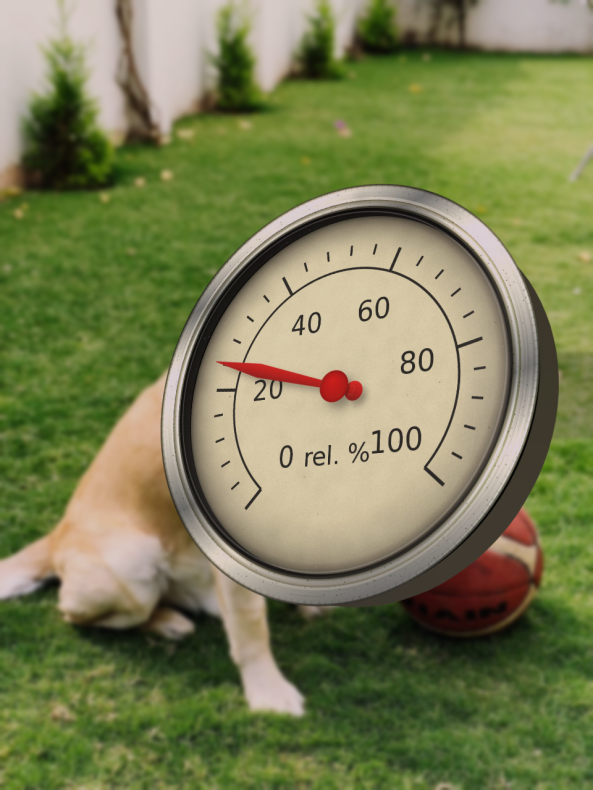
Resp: 24 %
